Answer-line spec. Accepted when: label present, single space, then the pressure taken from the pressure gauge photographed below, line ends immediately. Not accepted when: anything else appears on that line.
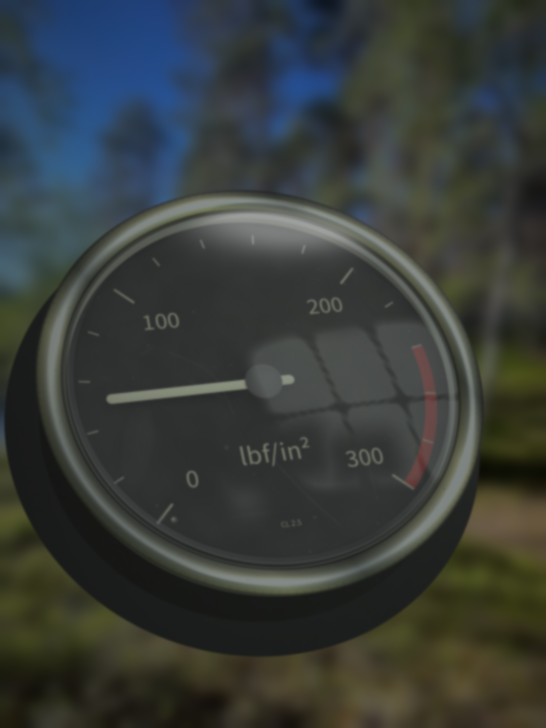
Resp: 50 psi
